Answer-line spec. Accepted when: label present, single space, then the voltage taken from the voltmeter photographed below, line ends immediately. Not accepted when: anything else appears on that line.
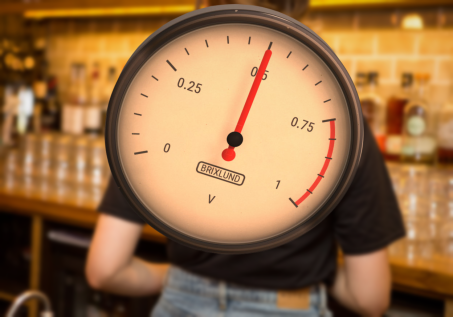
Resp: 0.5 V
